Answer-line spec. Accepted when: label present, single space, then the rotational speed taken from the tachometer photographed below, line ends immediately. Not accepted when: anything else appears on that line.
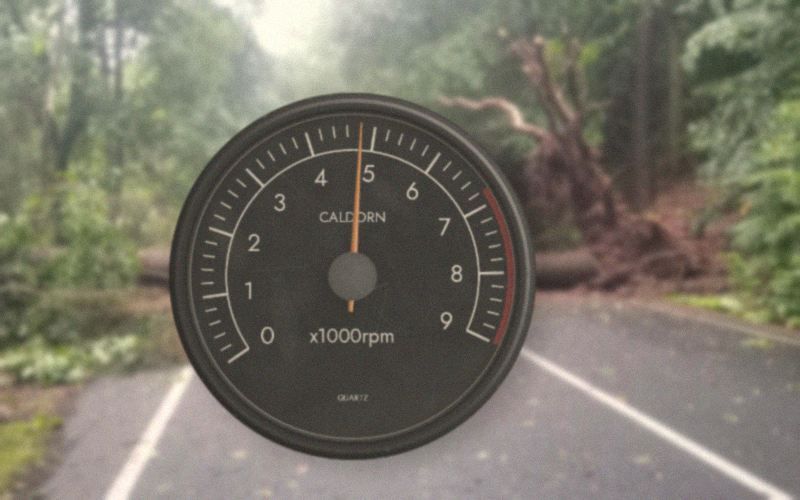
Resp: 4800 rpm
